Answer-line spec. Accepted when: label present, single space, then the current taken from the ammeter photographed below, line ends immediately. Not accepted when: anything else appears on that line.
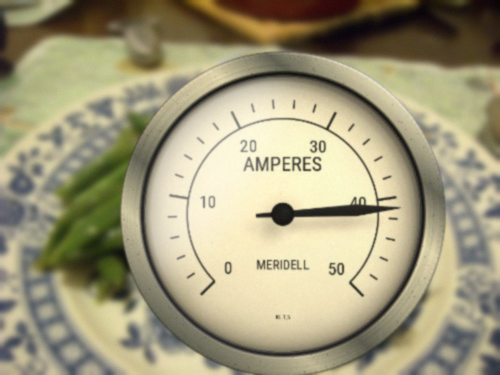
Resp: 41 A
